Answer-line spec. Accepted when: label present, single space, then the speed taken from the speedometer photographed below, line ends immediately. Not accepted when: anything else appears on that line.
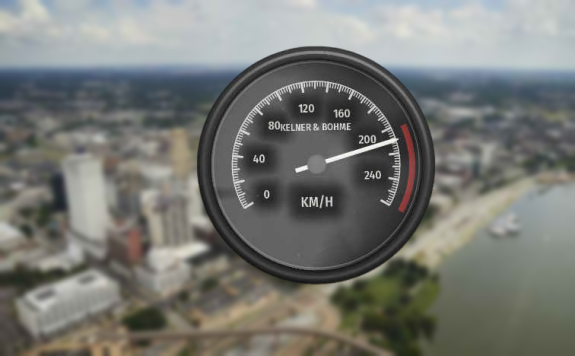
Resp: 210 km/h
